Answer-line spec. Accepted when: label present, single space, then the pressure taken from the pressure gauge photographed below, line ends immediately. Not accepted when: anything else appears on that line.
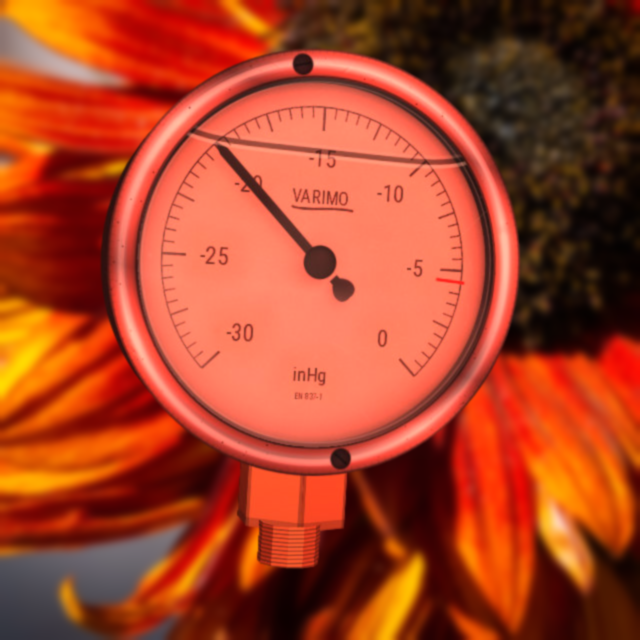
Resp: -20 inHg
